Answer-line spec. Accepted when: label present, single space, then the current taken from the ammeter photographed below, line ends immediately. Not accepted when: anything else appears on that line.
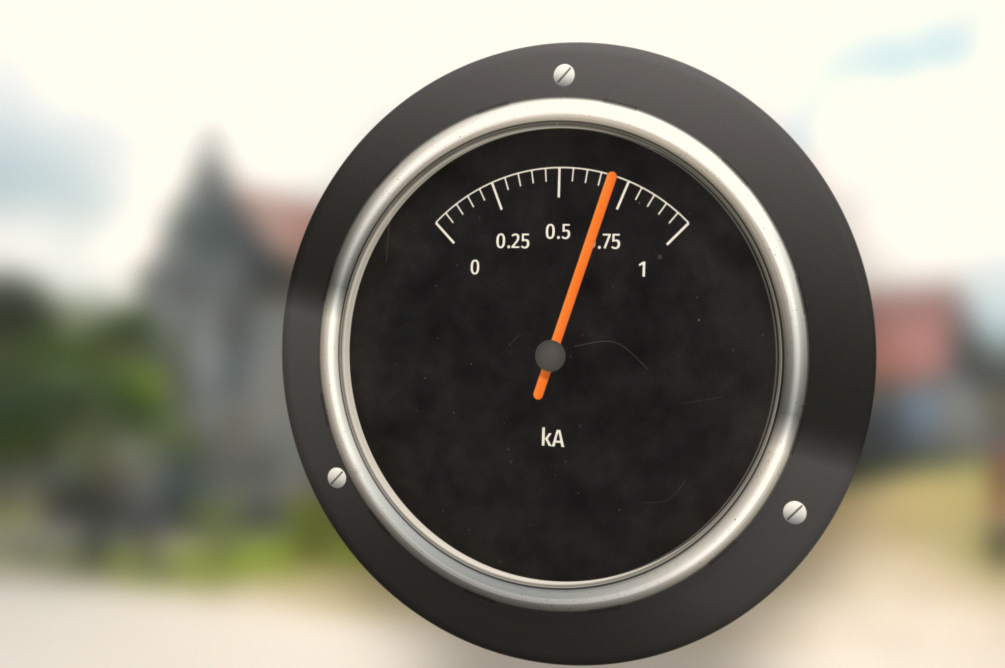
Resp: 0.7 kA
